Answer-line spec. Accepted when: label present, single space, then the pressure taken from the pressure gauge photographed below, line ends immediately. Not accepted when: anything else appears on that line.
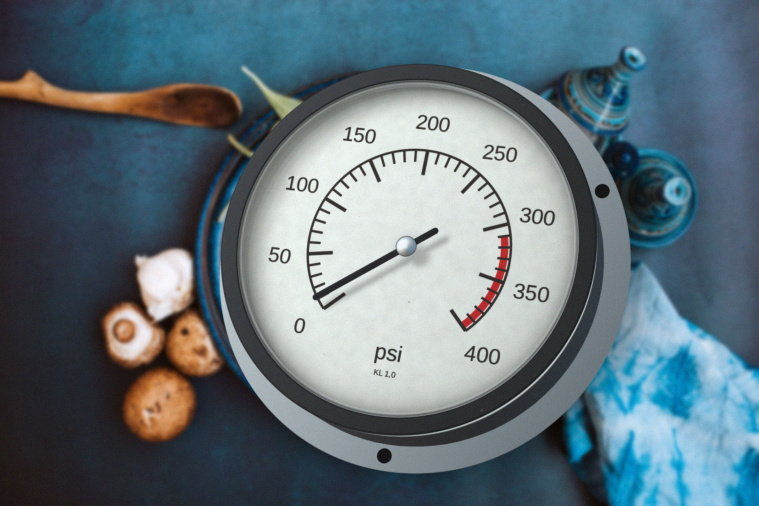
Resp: 10 psi
